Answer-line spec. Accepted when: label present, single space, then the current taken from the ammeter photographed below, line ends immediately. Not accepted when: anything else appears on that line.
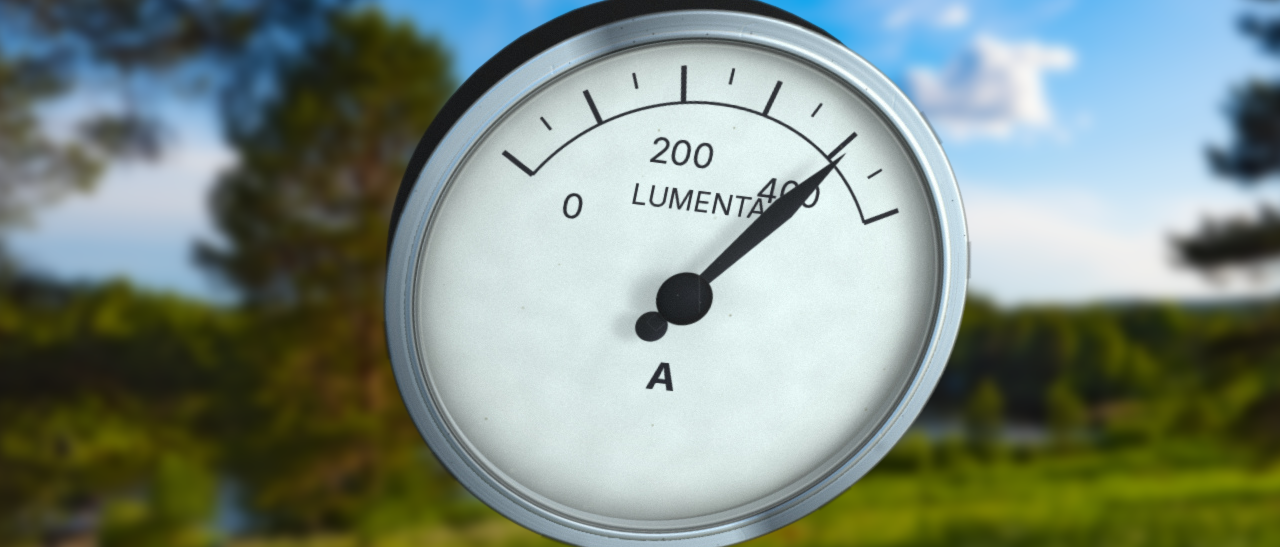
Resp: 400 A
